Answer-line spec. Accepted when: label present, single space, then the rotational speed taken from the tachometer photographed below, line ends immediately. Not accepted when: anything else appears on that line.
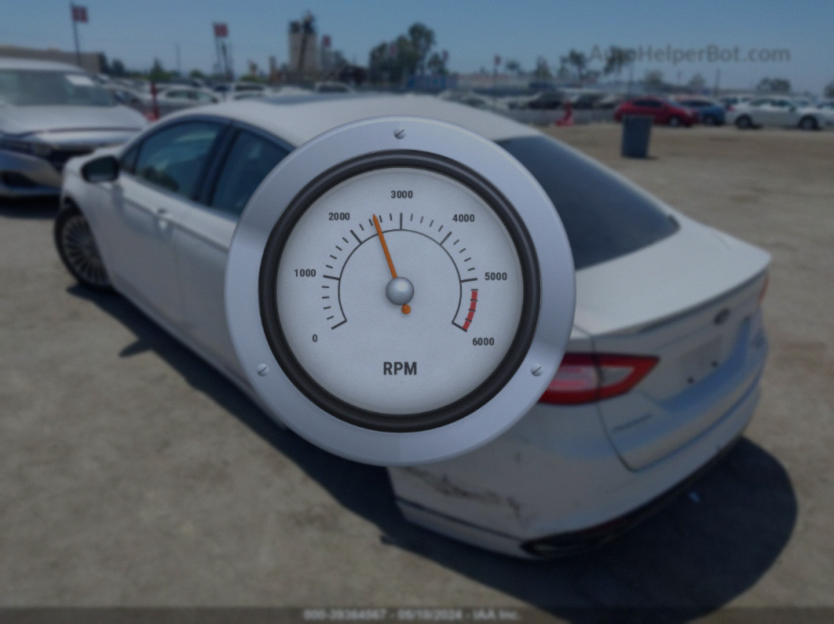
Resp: 2500 rpm
